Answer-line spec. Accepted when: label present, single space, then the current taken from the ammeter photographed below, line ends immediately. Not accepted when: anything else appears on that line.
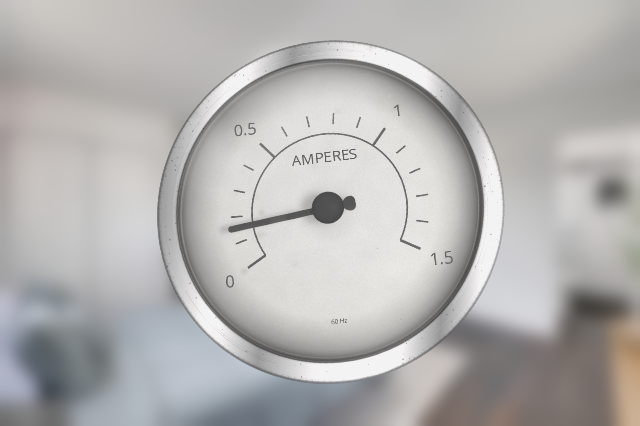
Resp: 0.15 A
